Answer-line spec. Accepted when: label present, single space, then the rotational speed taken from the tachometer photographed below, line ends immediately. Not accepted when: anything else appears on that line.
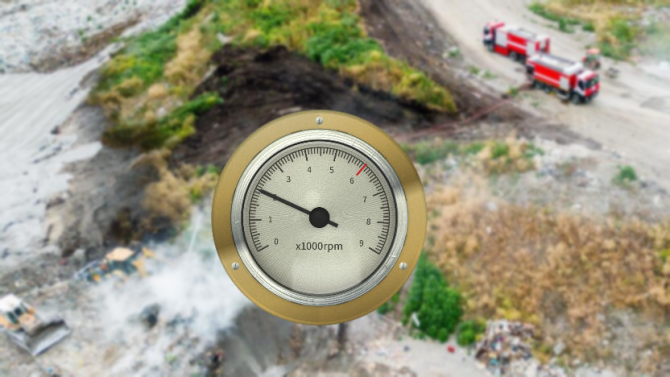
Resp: 2000 rpm
